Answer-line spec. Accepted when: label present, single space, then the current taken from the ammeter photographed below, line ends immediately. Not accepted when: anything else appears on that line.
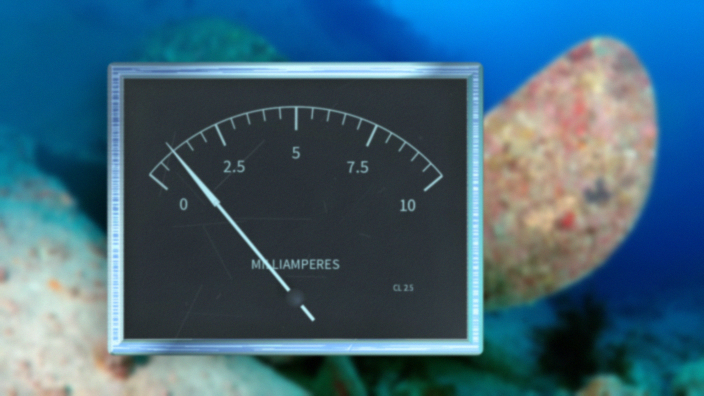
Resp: 1 mA
